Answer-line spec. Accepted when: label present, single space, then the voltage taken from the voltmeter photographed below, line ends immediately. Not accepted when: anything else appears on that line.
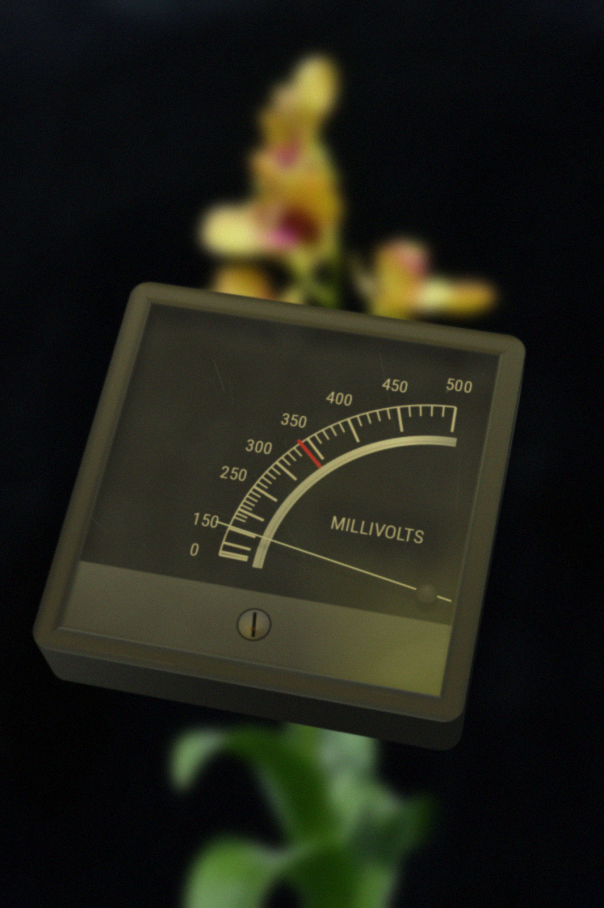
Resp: 150 mV
